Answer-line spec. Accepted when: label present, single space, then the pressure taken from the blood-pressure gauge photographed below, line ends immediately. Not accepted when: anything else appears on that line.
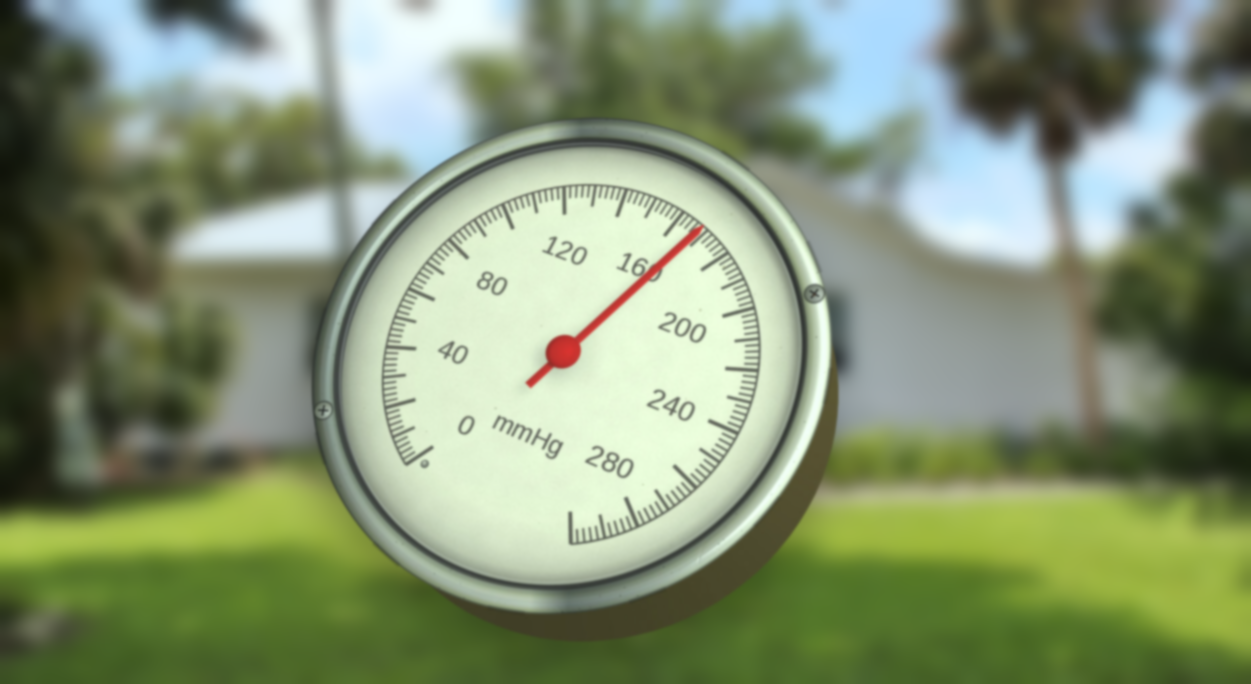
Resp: 170 mmHg
